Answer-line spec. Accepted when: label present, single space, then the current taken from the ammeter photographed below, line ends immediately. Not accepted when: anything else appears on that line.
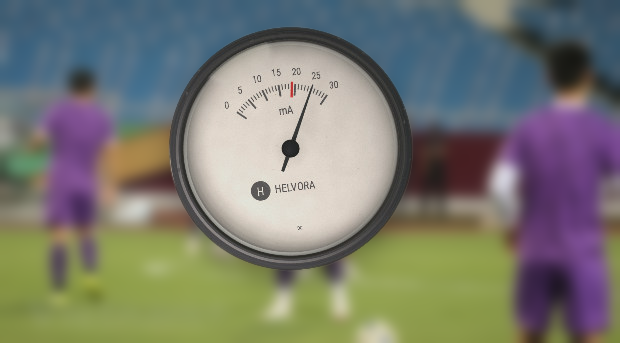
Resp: 25 mA
